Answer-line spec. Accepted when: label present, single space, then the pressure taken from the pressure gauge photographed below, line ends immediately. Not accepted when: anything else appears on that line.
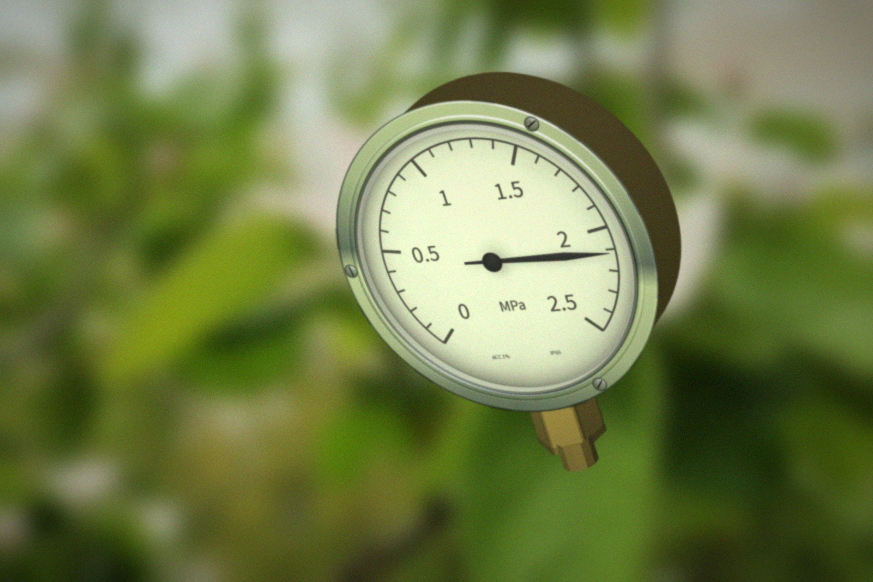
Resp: 2.1 MPa
